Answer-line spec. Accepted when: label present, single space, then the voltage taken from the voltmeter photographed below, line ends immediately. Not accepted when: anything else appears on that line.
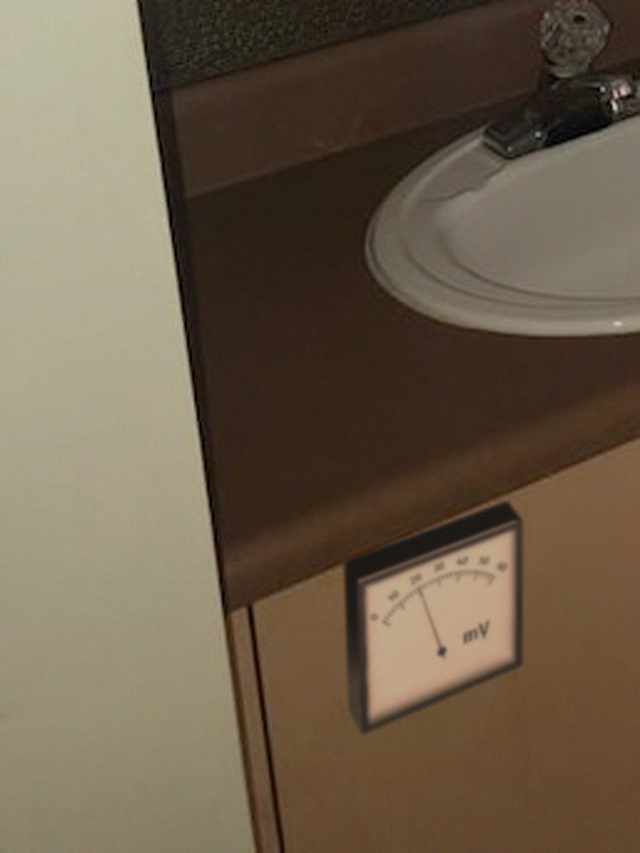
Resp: 20 mV
